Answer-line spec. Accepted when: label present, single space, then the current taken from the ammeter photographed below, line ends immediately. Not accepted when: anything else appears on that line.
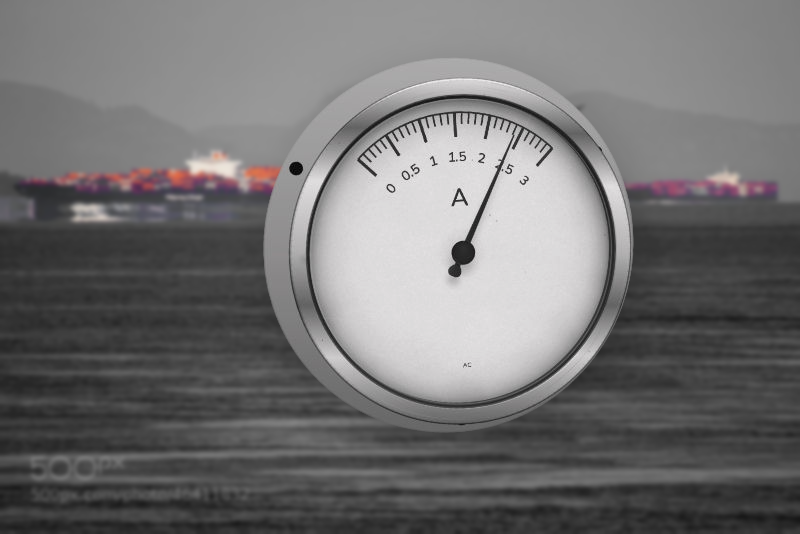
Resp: 2.4 A
